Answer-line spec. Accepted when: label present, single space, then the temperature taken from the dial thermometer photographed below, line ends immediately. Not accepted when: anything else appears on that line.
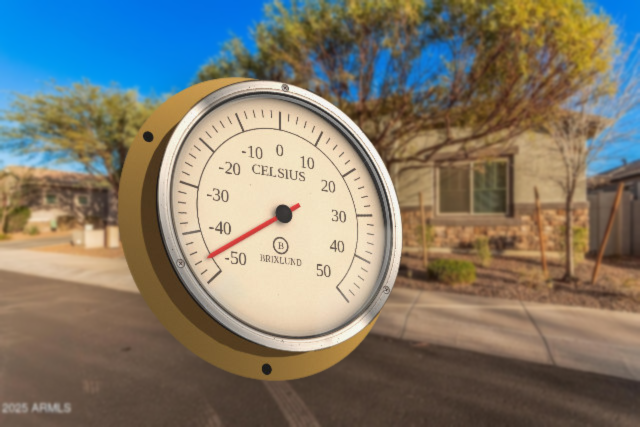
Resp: -46 °C
